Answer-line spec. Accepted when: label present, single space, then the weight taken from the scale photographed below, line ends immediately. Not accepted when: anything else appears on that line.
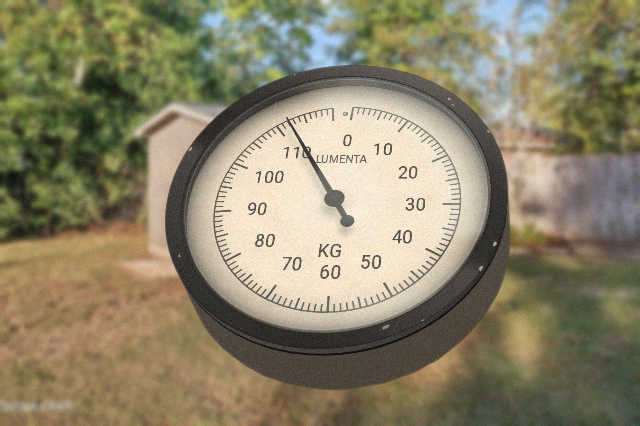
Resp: 112 kg
